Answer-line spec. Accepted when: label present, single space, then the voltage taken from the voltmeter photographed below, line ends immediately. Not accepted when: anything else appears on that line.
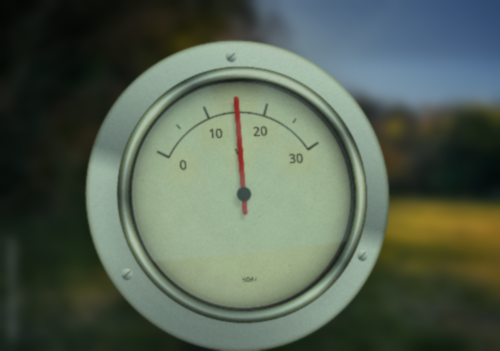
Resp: 15 V
